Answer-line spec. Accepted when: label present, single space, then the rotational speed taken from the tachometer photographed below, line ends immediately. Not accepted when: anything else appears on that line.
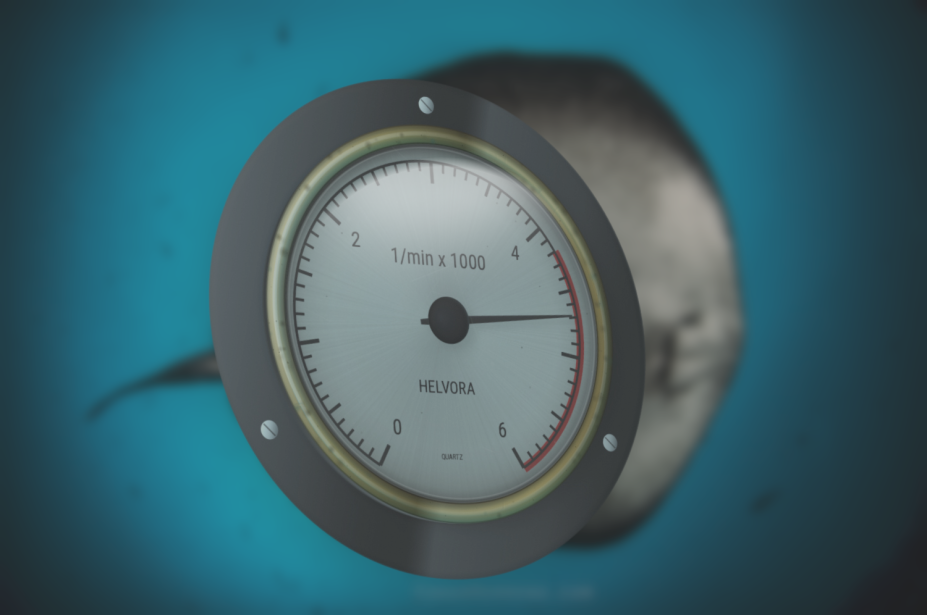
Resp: 4700 rpm
